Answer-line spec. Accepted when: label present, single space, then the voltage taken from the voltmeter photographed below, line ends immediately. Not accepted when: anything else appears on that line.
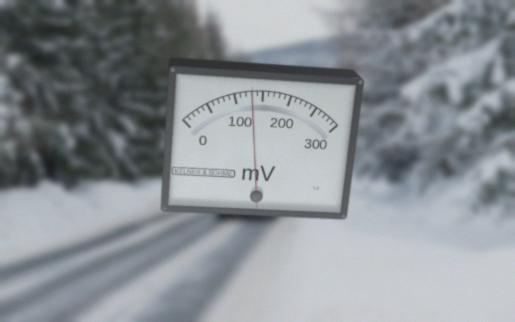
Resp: 130 mV
